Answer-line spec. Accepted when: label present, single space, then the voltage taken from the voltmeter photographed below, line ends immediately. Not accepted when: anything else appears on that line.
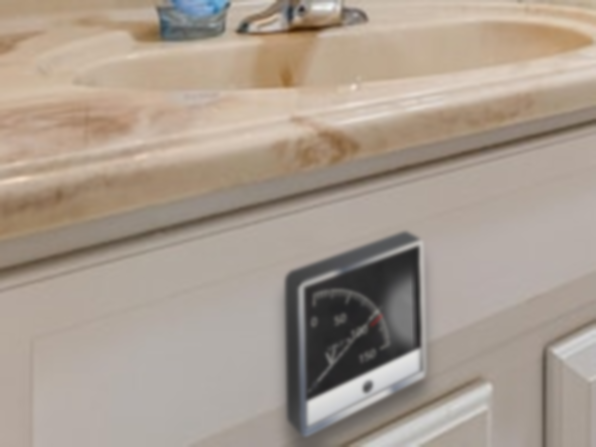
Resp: 100 V
